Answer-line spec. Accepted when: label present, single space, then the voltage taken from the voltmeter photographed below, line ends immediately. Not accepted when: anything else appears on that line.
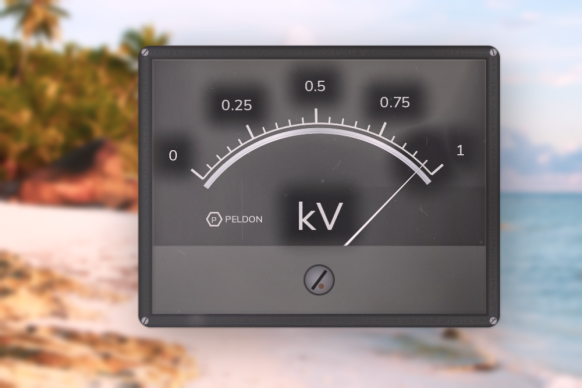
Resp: 0.95 kV
